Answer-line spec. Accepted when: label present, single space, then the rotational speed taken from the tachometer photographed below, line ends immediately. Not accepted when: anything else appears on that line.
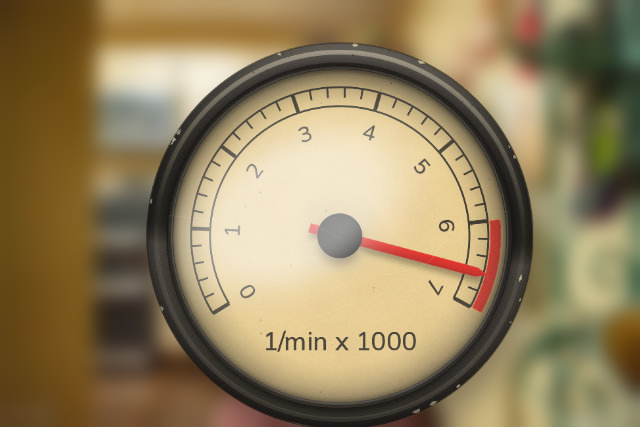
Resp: 6600 rpm
